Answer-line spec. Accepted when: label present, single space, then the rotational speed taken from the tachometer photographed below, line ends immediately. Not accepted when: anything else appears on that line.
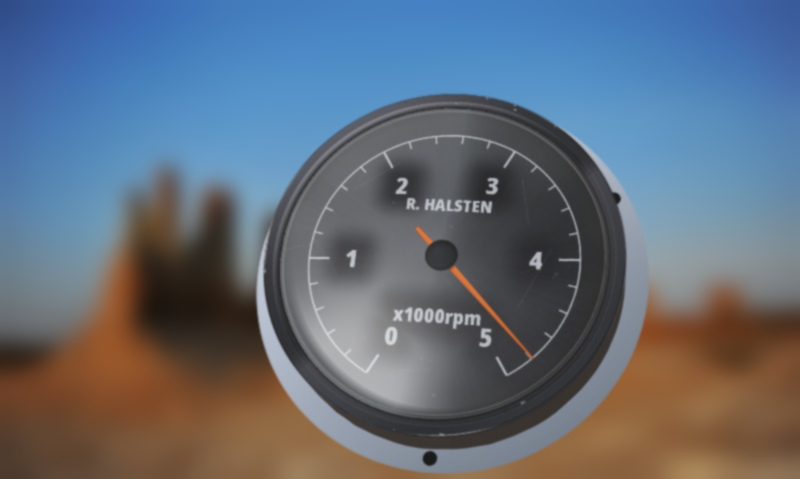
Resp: 4800 rpm
